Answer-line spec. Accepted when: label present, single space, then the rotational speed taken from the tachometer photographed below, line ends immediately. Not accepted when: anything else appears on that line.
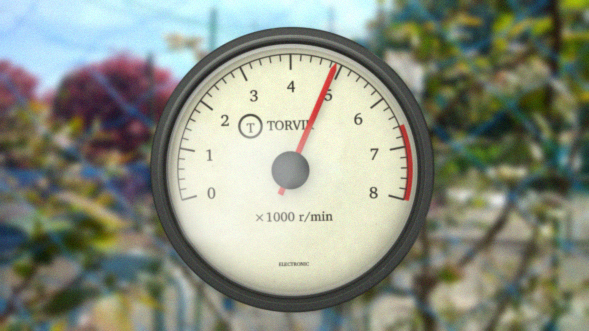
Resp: 4900 rpm
